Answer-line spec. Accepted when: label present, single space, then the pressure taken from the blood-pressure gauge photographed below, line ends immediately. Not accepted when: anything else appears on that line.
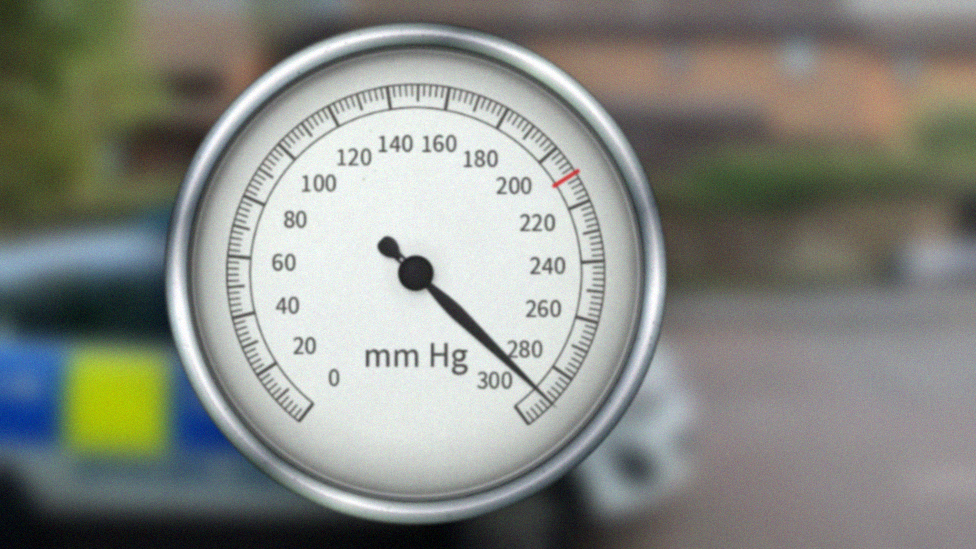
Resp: 290 mmHg
